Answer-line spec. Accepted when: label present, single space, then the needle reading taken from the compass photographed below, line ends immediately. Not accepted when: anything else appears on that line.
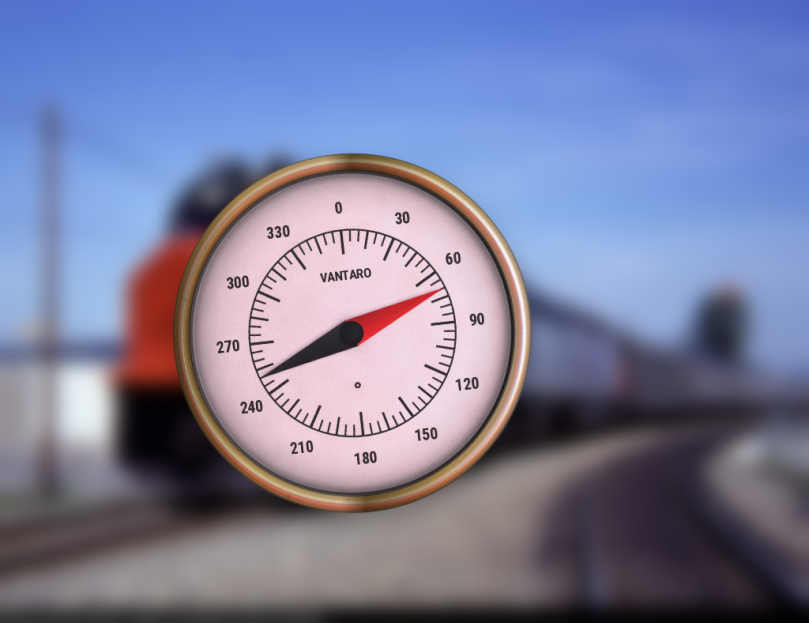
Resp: 70 °
